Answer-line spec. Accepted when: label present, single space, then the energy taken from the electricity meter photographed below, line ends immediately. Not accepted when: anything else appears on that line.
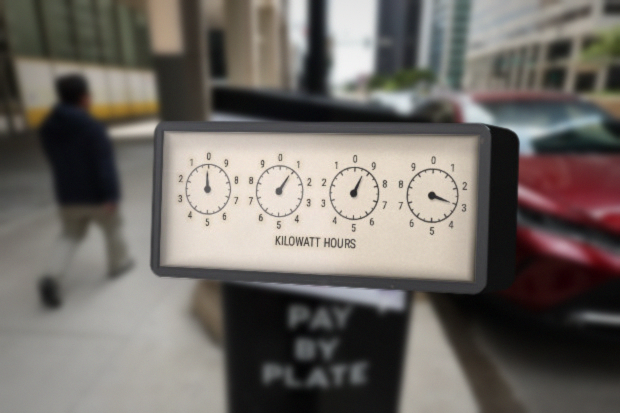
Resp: 93 kWh
